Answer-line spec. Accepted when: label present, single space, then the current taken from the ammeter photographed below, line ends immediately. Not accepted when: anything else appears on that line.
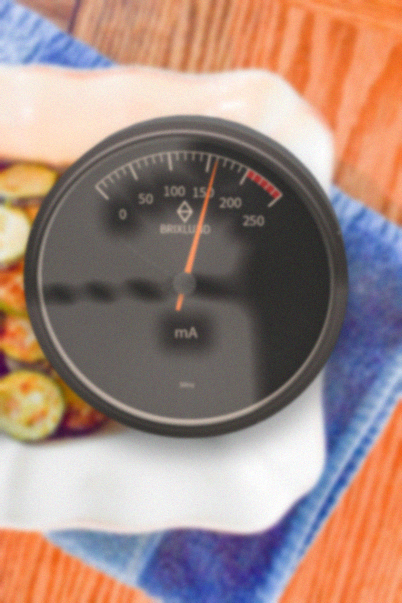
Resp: 160 mA
